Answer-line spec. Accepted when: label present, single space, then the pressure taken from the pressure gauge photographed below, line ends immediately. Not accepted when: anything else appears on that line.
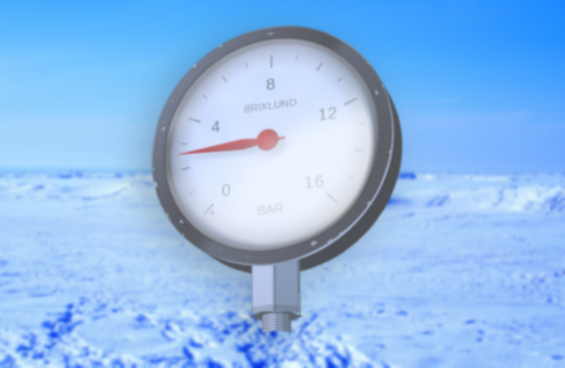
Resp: 2.5 bar
